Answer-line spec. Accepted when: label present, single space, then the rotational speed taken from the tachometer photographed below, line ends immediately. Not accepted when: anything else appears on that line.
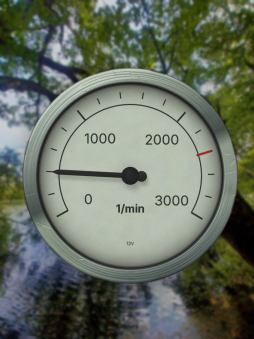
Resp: 400 rpm
